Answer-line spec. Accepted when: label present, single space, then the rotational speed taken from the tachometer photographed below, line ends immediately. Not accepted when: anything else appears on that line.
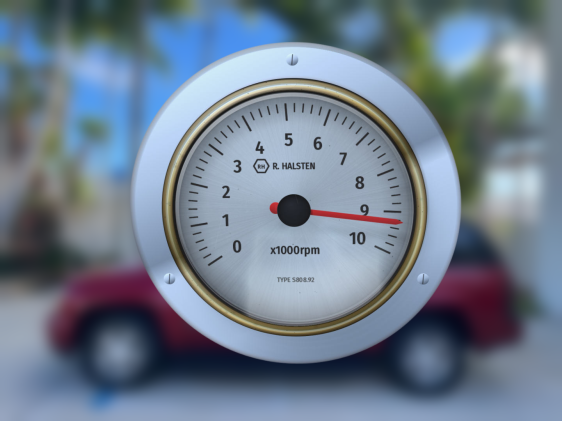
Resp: 9200 rpm
